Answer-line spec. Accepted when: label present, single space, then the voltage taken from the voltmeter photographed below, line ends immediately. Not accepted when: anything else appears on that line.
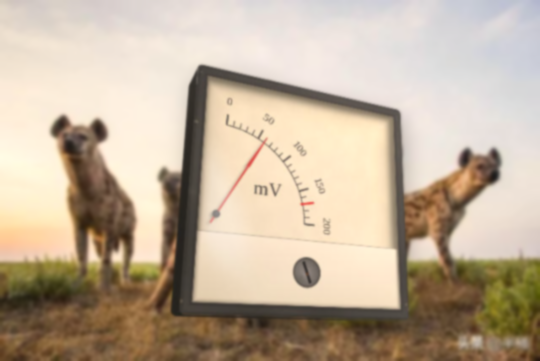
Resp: 60 mV
